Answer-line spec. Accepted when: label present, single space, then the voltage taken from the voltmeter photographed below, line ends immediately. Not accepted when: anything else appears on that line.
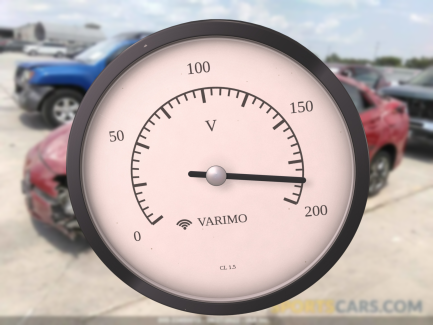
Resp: 185 V
